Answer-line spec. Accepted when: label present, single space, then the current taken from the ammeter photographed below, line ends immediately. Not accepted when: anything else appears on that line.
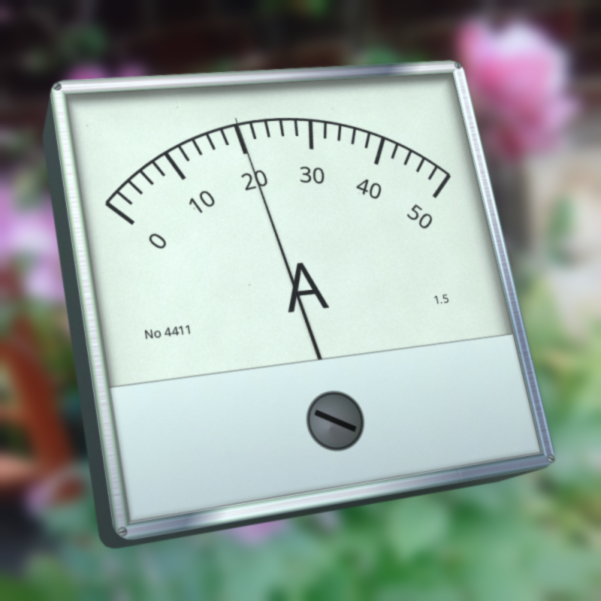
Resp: 20 A
